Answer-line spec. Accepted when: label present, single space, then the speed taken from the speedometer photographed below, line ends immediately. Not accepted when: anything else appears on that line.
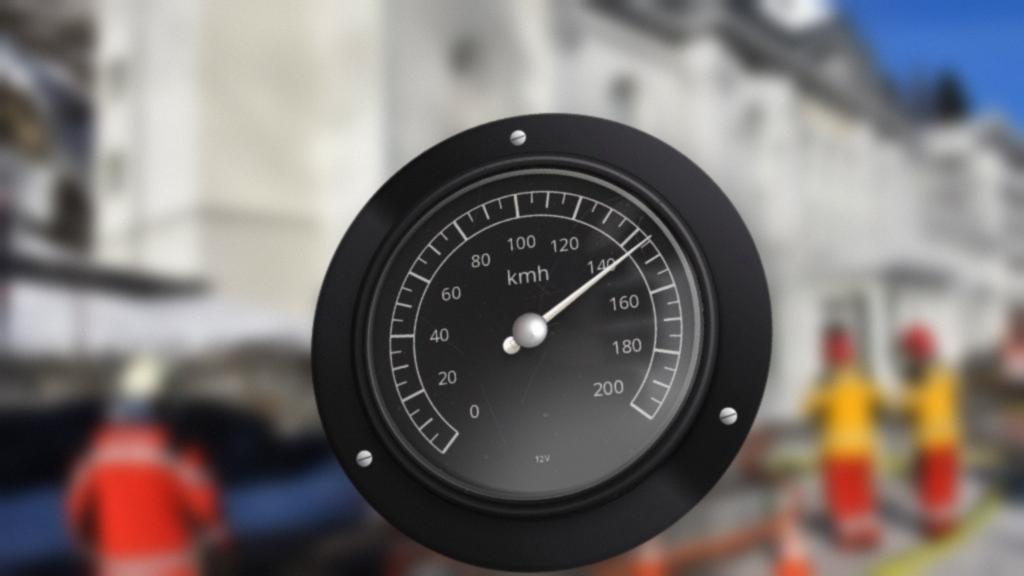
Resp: 145 km/h
